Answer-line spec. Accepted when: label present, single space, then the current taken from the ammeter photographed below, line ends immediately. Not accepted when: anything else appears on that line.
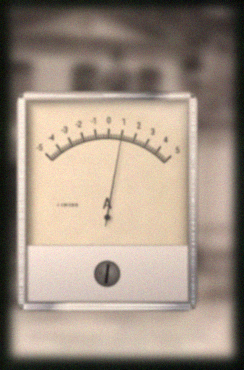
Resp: 1 A
